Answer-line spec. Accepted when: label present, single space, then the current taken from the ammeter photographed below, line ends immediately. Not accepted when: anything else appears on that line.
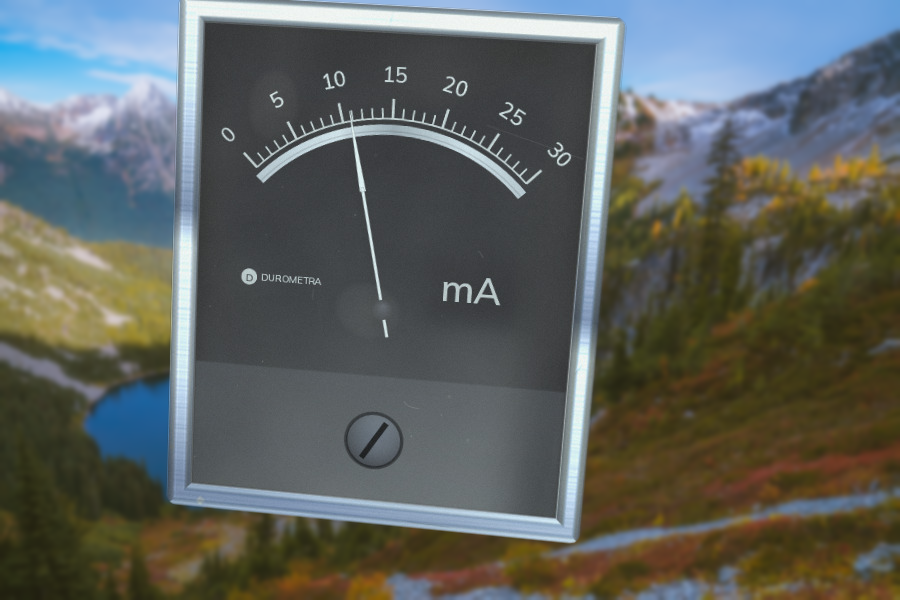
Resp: 11 mA
